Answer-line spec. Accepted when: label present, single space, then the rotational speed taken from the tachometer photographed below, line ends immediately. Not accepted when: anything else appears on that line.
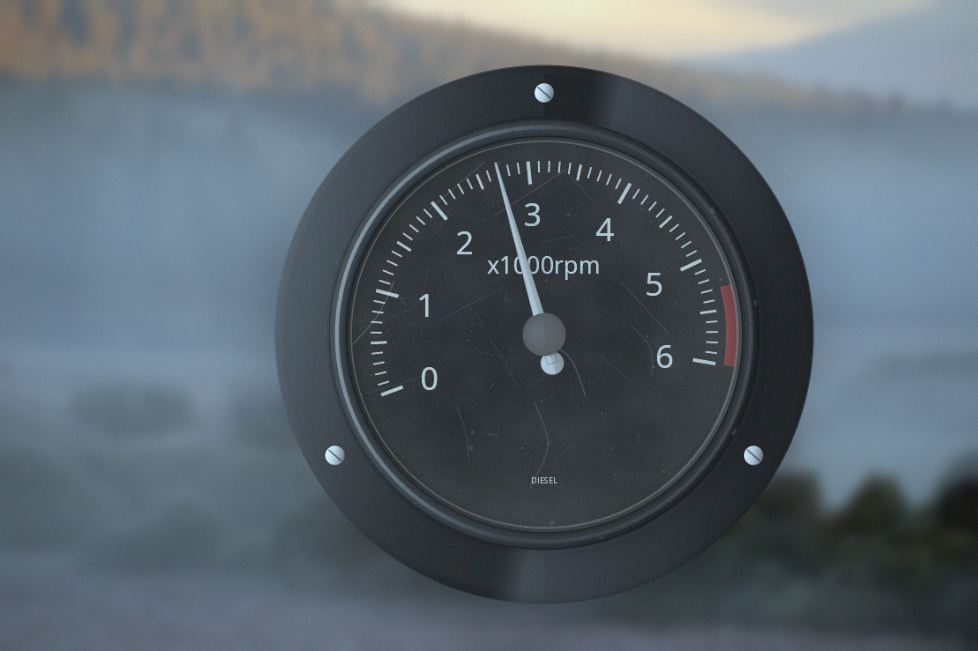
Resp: 2700 rpm
